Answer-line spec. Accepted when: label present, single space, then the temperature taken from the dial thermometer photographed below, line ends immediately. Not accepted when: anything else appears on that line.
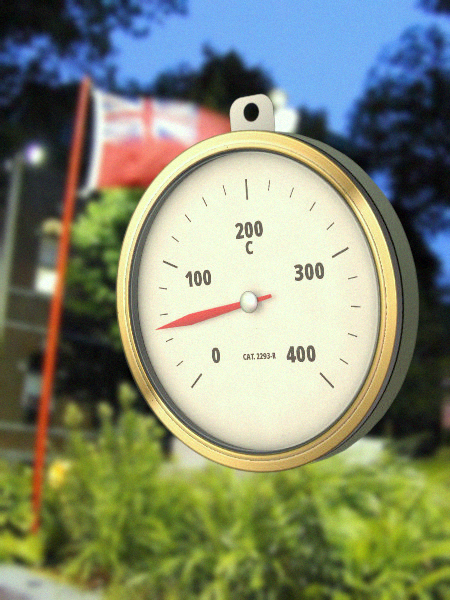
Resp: 50 °C
